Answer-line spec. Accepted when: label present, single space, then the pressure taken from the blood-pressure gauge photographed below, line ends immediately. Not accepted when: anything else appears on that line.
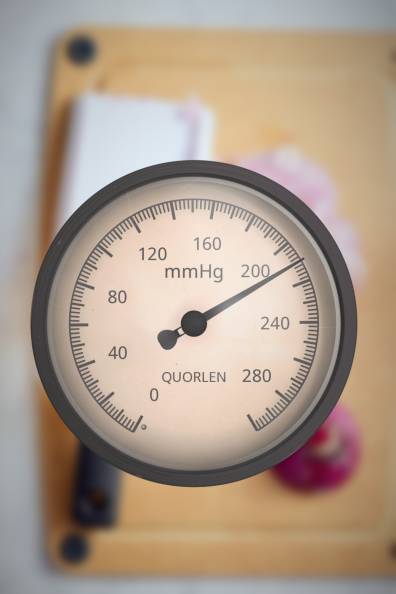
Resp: 210 mmHg
